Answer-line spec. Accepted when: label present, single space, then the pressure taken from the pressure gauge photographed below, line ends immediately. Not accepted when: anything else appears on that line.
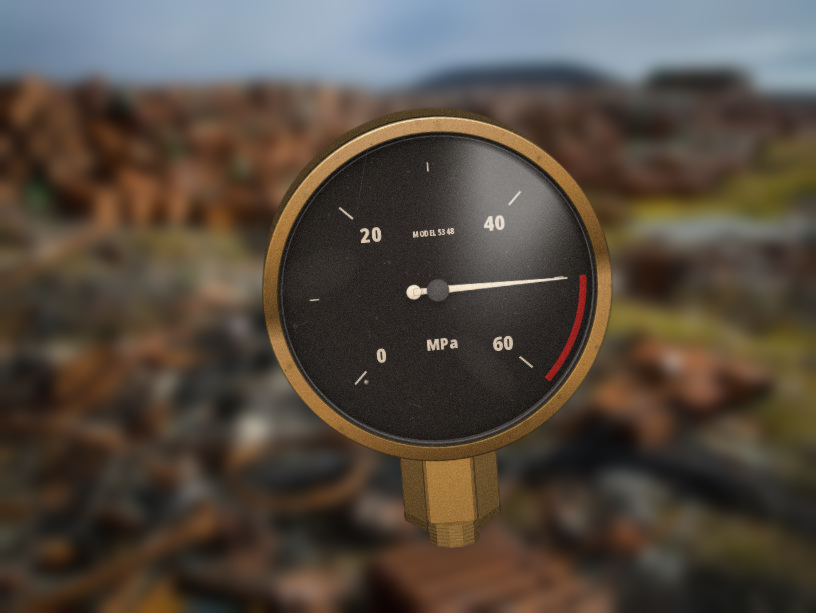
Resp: 50 MPa
